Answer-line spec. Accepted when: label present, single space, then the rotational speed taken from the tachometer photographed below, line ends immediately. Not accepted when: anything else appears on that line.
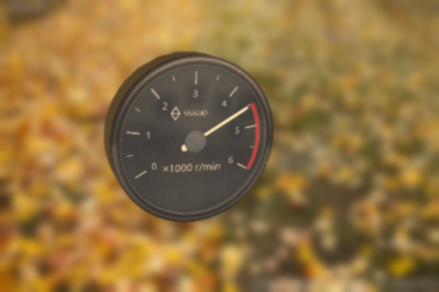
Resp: 4500 rpm
